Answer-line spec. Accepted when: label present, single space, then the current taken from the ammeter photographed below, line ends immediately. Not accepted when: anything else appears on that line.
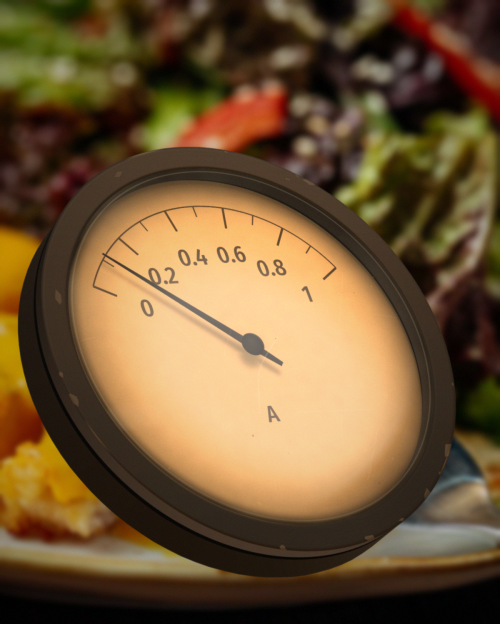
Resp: 0.1 A
